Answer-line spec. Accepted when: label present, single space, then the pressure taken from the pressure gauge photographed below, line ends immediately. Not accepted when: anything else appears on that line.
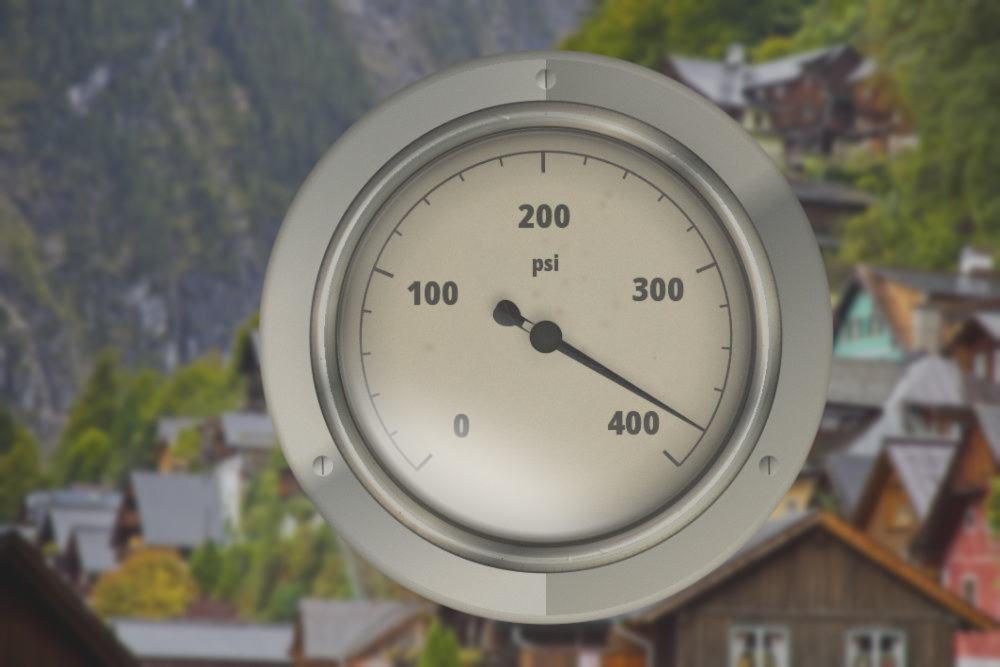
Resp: 380 psi
